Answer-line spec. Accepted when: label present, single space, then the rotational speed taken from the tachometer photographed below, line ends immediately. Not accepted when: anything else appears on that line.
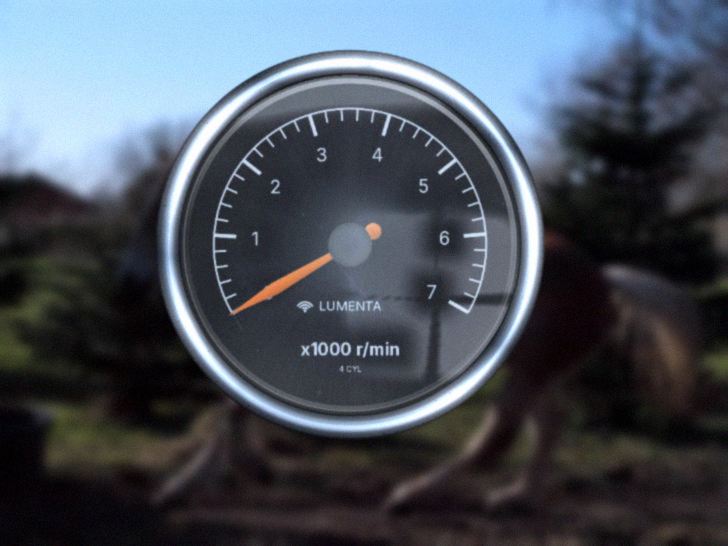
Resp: 0 rpm
